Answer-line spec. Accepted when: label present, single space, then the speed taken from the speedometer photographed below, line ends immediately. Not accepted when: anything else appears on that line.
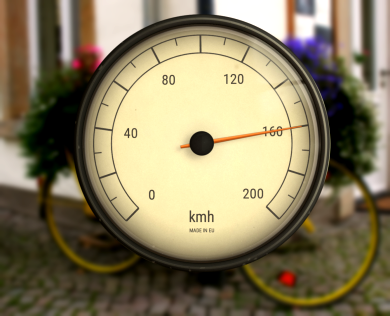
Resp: 160 km/h
